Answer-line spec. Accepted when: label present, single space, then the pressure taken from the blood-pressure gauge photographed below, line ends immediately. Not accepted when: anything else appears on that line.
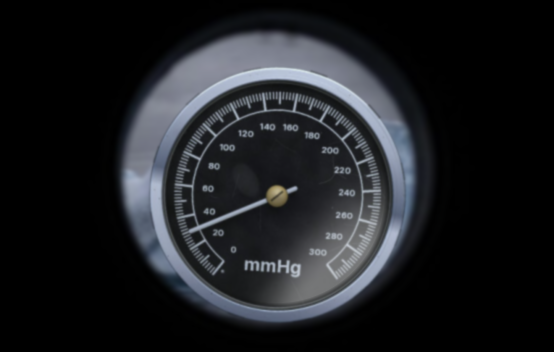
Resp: 30 mmHg
